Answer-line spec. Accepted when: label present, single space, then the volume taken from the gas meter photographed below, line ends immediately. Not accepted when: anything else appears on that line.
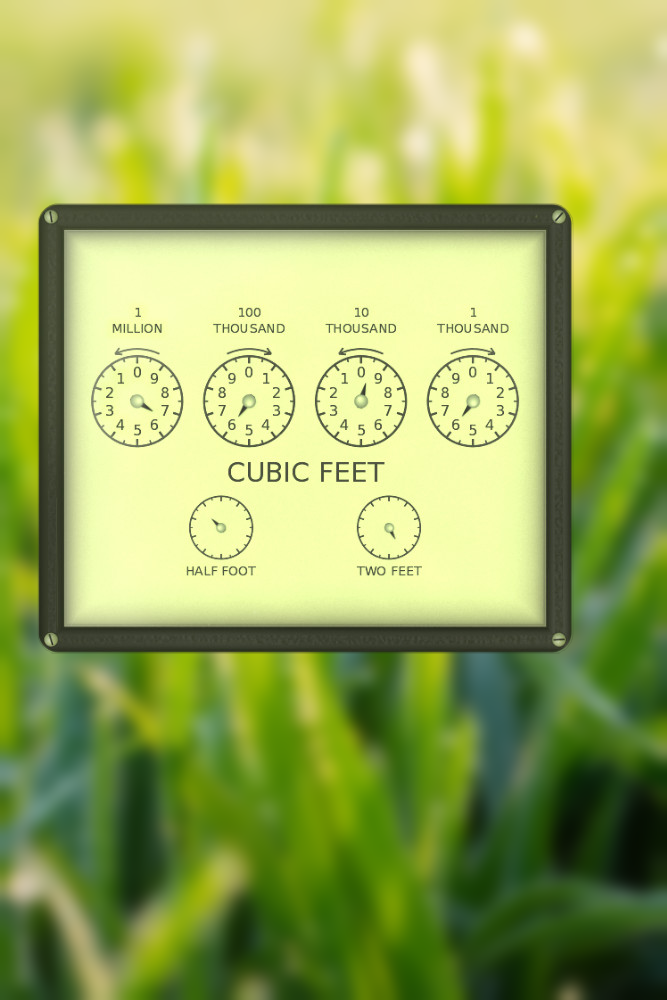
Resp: 659600 ft³
